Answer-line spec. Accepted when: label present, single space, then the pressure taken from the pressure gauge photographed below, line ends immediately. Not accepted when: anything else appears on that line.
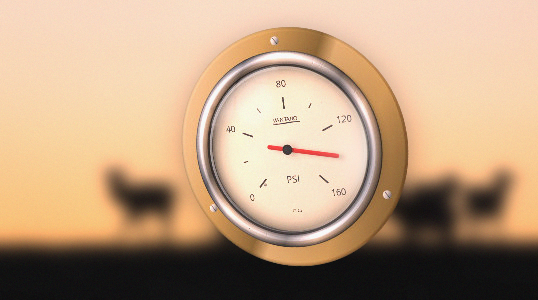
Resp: 140 psi
